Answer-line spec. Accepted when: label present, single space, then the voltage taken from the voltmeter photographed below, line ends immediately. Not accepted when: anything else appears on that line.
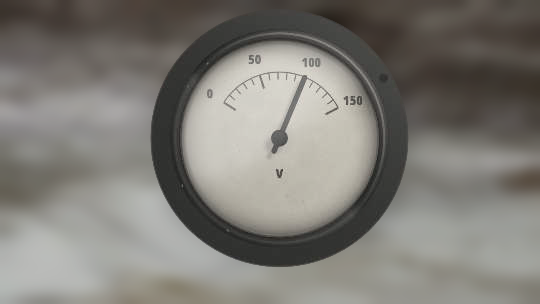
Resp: 100 V
